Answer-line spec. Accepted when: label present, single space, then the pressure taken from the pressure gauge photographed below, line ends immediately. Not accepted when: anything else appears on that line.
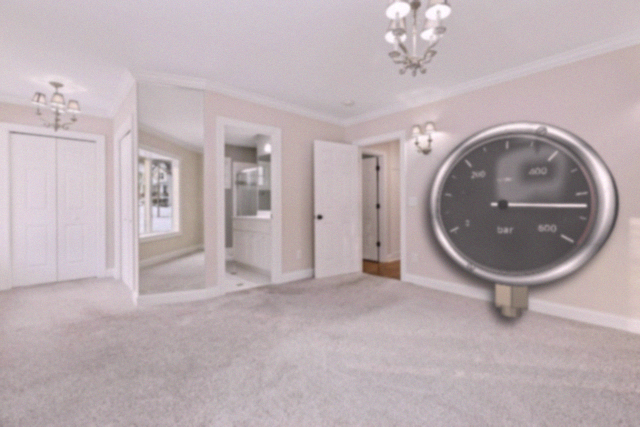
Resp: 525 bar
